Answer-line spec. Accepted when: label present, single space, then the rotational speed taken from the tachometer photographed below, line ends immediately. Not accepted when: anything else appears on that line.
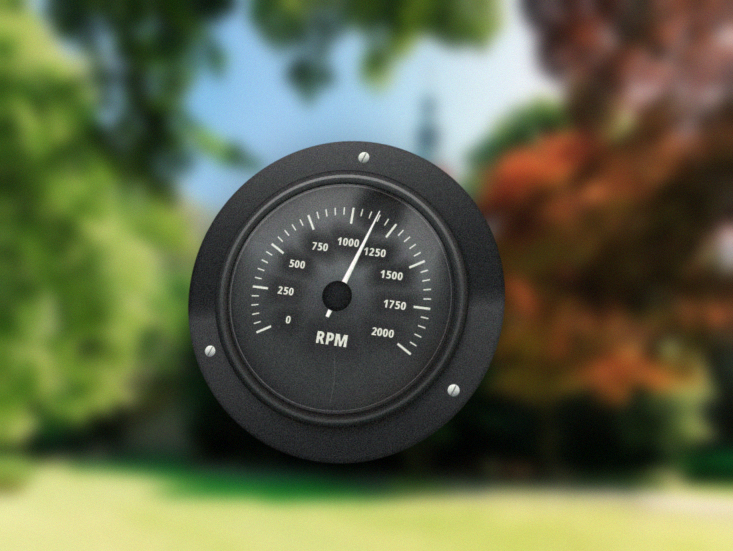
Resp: 1150 rpm
